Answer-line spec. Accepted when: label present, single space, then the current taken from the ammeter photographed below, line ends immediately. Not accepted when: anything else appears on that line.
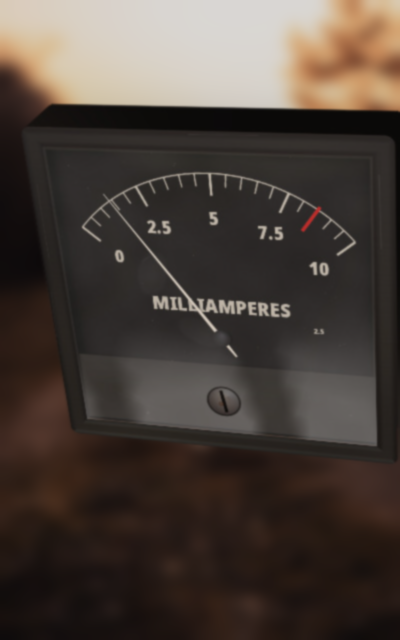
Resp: 1.5 mA
